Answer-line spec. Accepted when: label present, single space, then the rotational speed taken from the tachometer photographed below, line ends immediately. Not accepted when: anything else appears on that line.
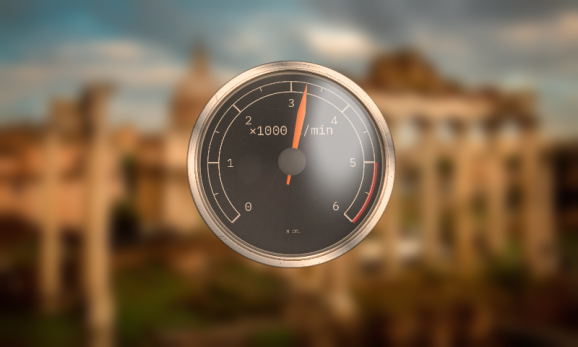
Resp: 3250 rpm
